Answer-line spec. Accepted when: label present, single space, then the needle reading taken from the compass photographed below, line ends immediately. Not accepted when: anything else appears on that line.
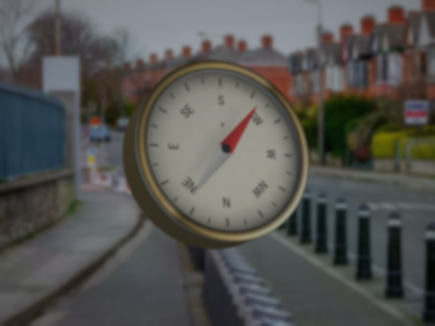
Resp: 217.5 °
